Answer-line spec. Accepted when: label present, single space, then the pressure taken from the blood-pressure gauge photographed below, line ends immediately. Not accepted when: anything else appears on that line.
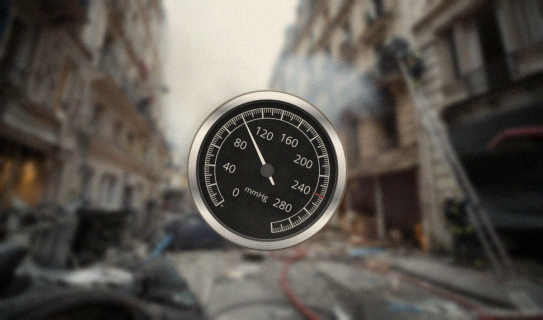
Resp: 100 mmHg
